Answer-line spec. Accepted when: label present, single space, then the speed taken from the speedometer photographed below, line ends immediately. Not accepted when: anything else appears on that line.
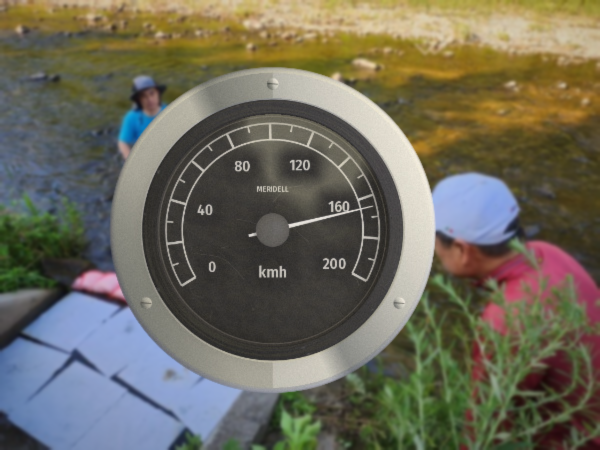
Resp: 165 km/h
